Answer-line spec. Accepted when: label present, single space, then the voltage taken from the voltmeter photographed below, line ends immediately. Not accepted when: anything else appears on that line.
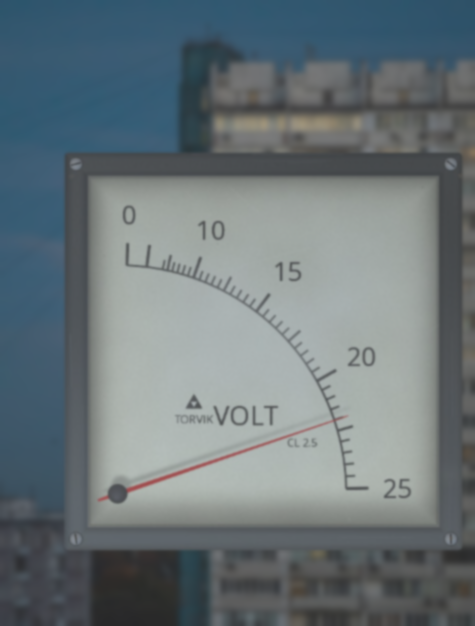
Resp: 22 V
